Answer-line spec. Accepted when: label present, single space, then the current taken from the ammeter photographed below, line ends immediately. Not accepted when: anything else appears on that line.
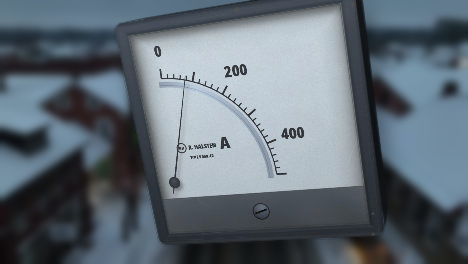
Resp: 80 A
